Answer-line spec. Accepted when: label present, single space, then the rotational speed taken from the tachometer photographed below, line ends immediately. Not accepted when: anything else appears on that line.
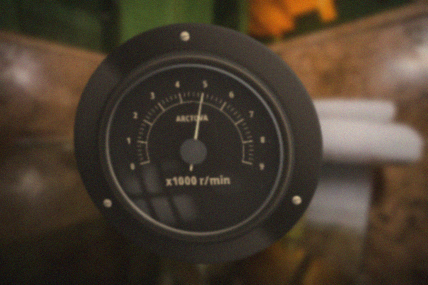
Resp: 5000 rpm
